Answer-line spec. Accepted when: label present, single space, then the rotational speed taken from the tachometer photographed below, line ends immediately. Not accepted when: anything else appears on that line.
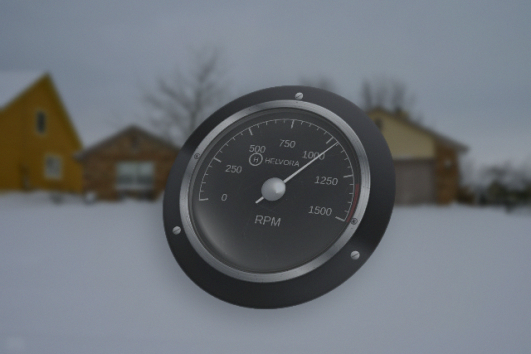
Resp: 1050 rpm
